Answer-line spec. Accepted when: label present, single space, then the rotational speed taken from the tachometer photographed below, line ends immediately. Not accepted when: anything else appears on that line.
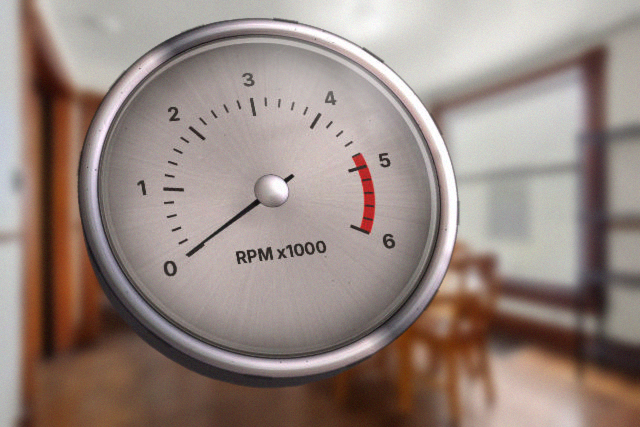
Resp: 0 rpm
